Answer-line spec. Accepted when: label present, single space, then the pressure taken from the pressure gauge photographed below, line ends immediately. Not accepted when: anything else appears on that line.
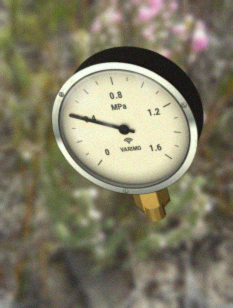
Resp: 0.4 MPa
